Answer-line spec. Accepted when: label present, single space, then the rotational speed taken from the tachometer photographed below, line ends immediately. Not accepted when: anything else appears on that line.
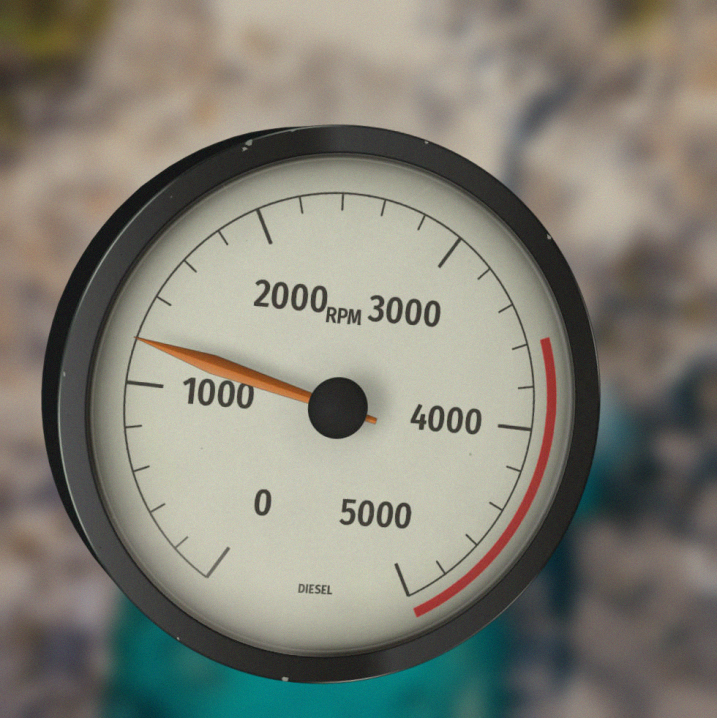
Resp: 1200 rpm
